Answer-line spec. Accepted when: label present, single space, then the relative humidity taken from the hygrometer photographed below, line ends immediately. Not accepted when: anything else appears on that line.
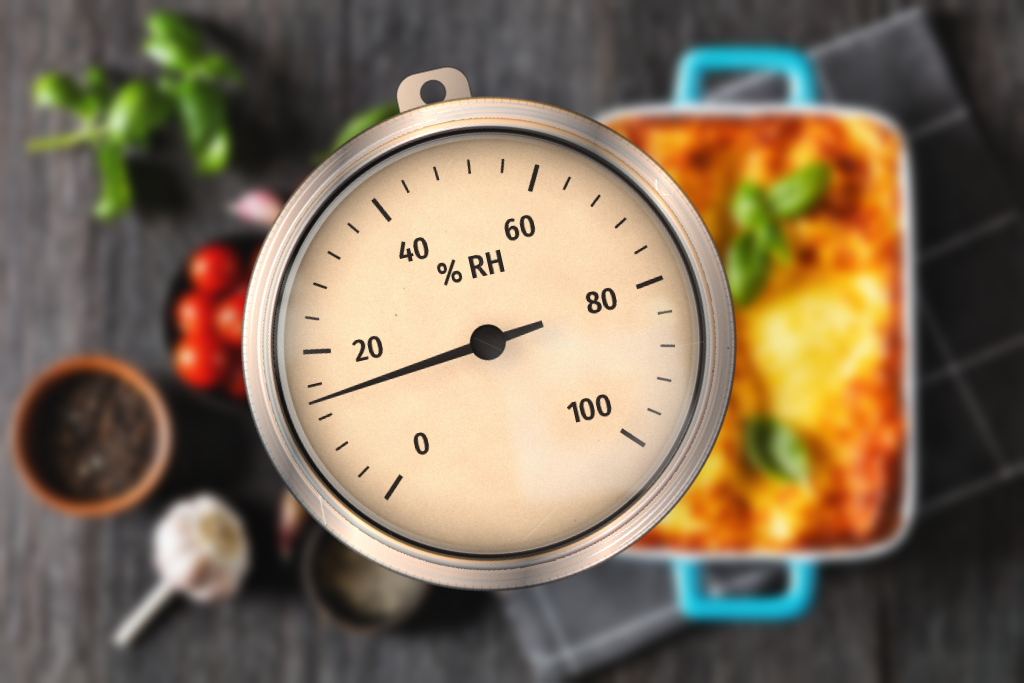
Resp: 14 %
